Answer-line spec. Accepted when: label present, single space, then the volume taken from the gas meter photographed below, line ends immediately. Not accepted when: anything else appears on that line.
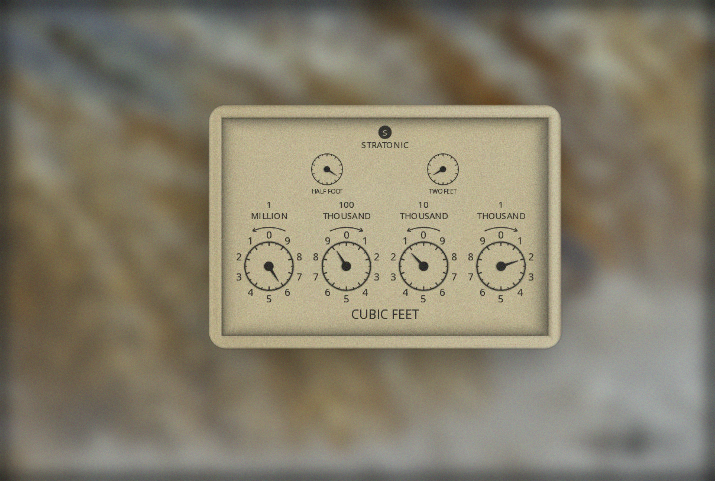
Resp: 591200 ft³
